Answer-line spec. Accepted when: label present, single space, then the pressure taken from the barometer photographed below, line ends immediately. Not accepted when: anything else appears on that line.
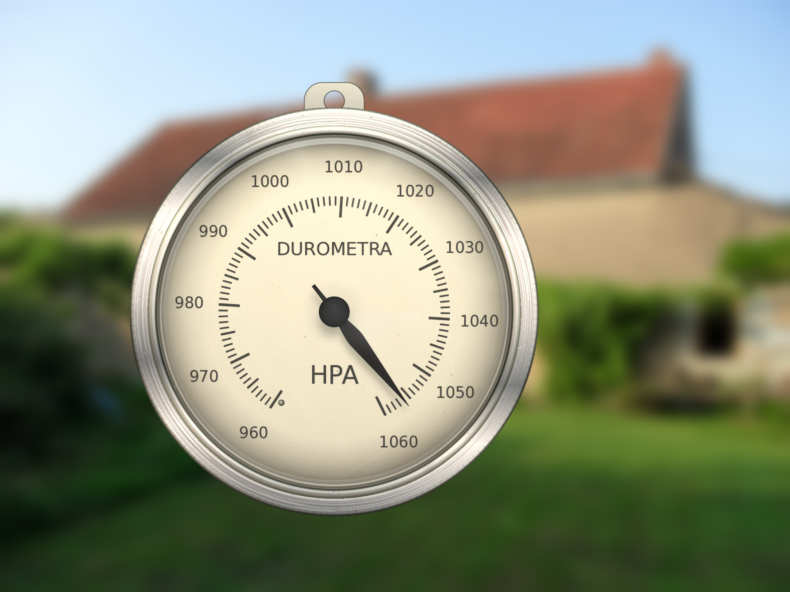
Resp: 1056 hPa
